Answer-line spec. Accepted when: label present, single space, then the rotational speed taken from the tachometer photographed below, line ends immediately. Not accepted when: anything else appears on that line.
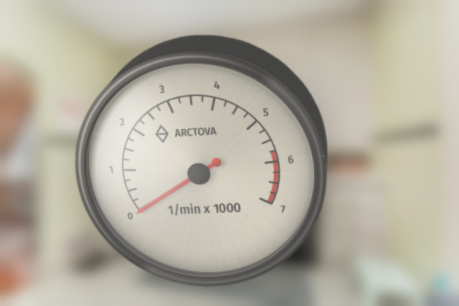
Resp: 0 rpm
